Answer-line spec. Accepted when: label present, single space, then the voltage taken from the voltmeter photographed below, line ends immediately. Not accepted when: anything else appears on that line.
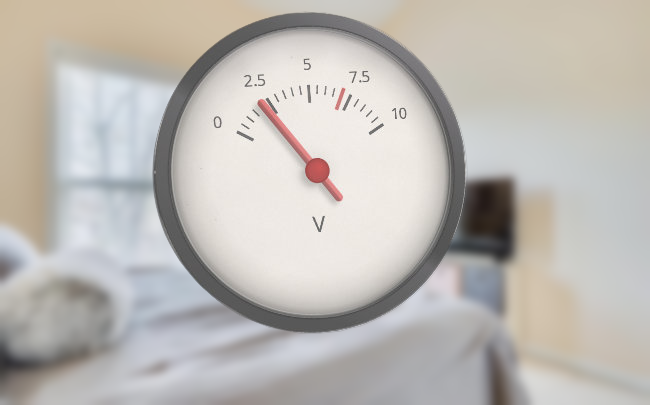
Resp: 2 V
